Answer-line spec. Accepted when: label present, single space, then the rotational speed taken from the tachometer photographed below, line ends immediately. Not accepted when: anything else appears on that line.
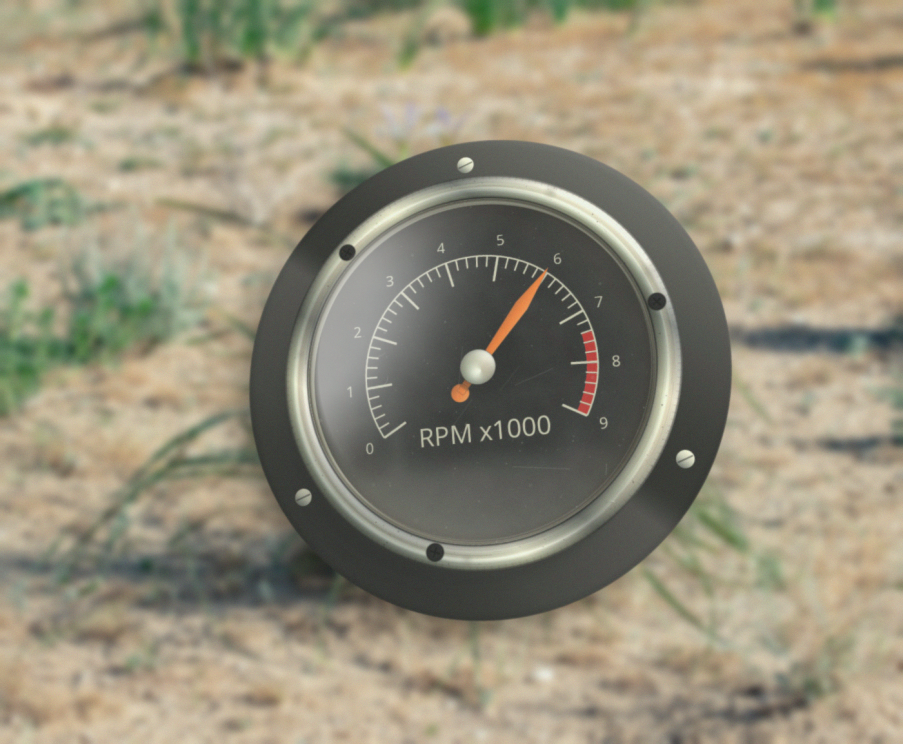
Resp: 6000 rpm
